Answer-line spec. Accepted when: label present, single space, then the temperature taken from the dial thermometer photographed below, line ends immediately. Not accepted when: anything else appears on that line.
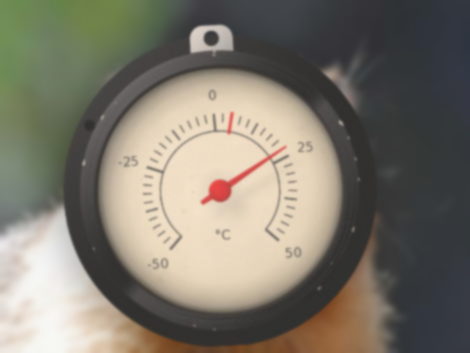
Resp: 22.5 °C
